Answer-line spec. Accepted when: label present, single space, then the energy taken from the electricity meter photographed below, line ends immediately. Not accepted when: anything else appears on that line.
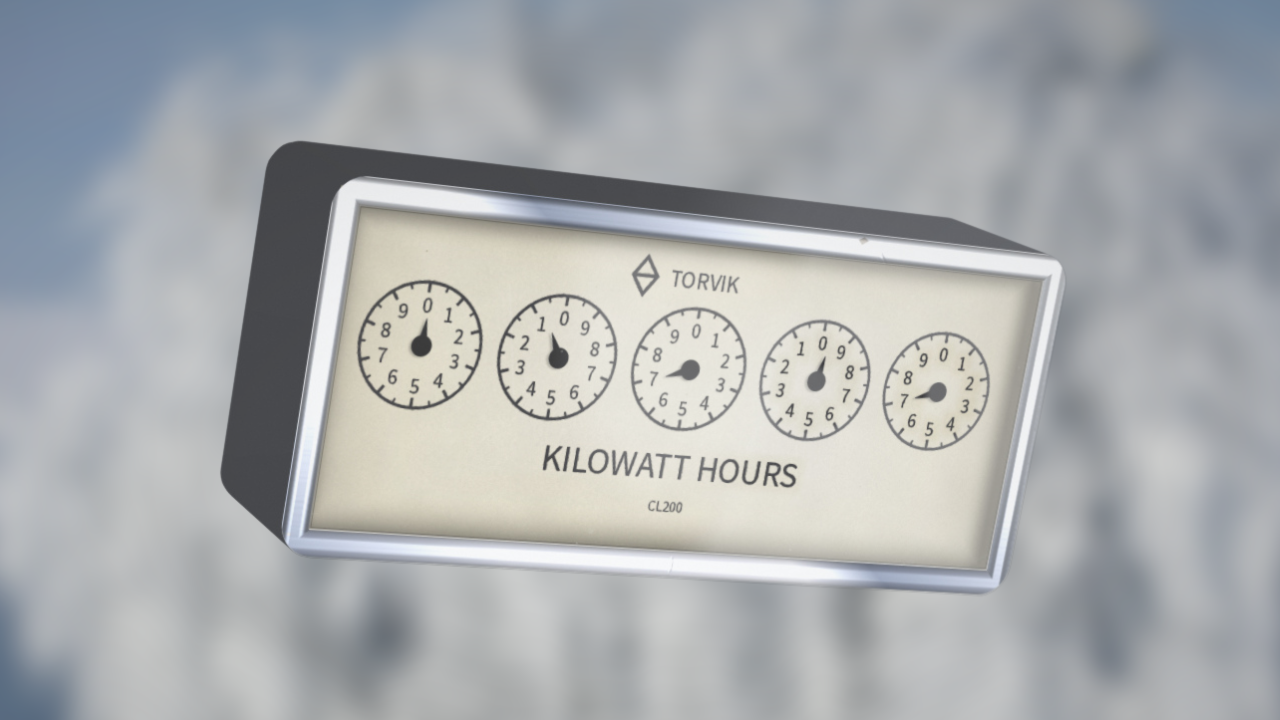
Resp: 697 kWh
